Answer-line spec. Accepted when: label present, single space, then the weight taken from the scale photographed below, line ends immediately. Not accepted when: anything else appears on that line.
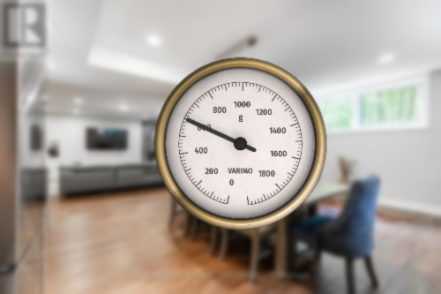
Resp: 600 g
